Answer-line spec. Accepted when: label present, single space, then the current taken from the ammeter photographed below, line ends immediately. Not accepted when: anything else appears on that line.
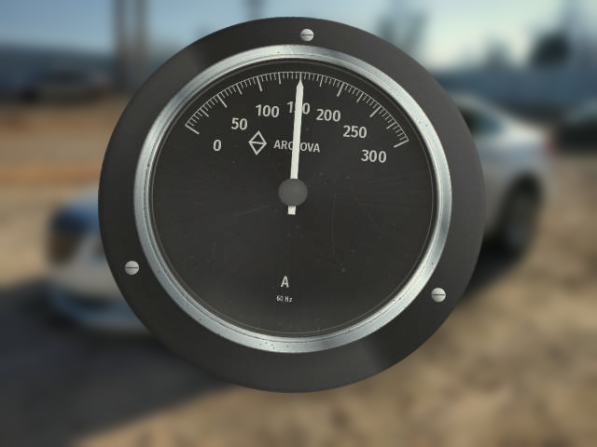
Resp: 150 A
